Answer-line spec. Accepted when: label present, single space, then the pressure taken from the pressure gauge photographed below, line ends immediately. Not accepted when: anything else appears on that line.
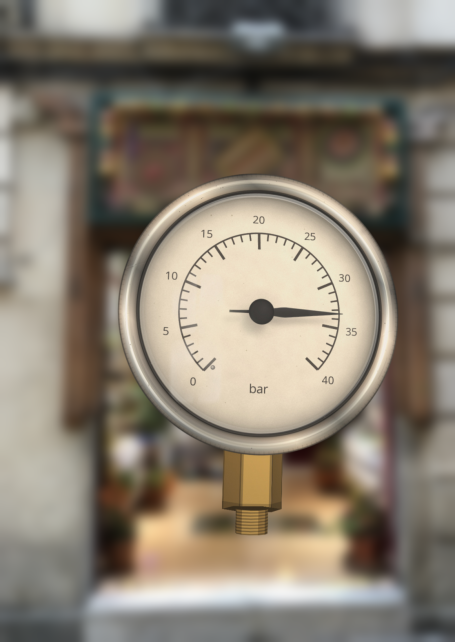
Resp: 33.5 bar
